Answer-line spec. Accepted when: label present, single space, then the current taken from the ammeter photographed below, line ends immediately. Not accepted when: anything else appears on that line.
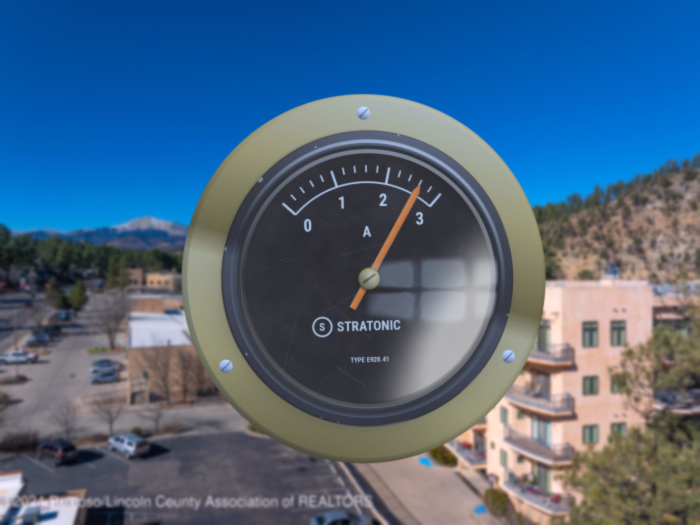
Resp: 2.6 A
